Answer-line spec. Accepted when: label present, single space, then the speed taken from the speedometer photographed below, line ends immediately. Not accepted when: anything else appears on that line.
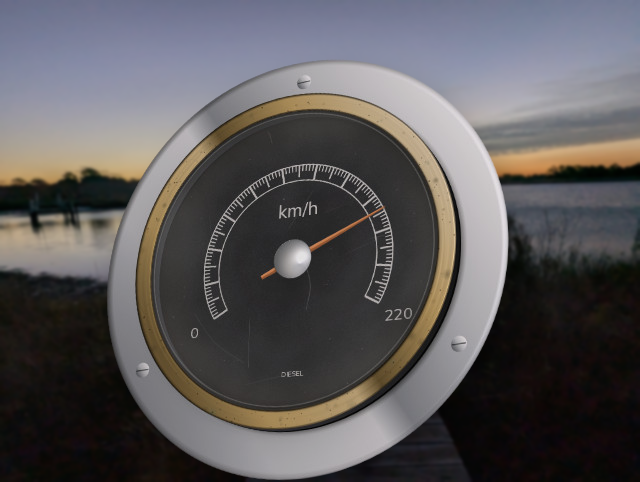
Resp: 170 km/h
